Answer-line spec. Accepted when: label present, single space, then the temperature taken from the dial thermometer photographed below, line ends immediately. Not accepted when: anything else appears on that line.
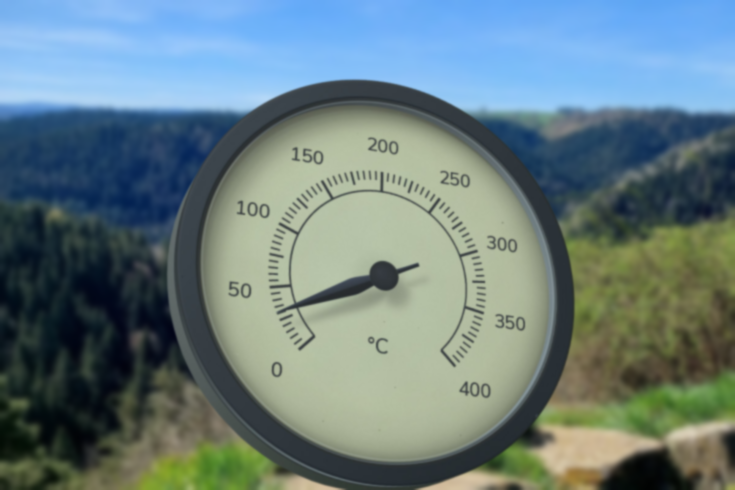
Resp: 30 °C
